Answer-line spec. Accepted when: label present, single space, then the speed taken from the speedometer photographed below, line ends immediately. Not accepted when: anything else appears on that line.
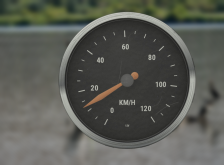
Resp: 12.5 km/h
